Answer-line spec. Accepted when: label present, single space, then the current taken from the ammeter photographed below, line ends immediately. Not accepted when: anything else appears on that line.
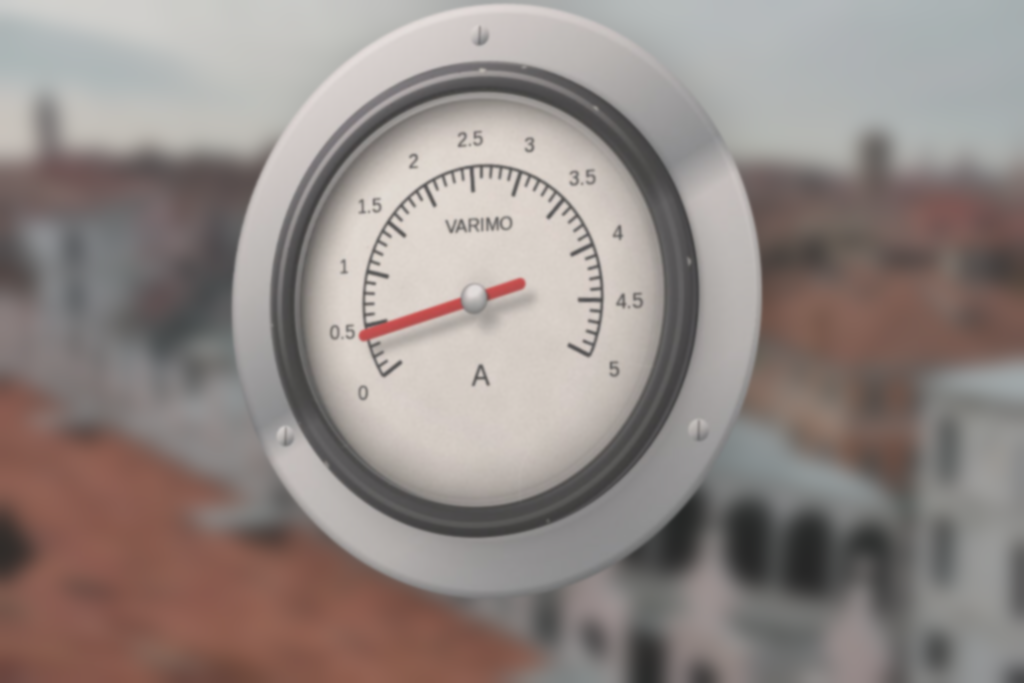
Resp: 0.4 A
